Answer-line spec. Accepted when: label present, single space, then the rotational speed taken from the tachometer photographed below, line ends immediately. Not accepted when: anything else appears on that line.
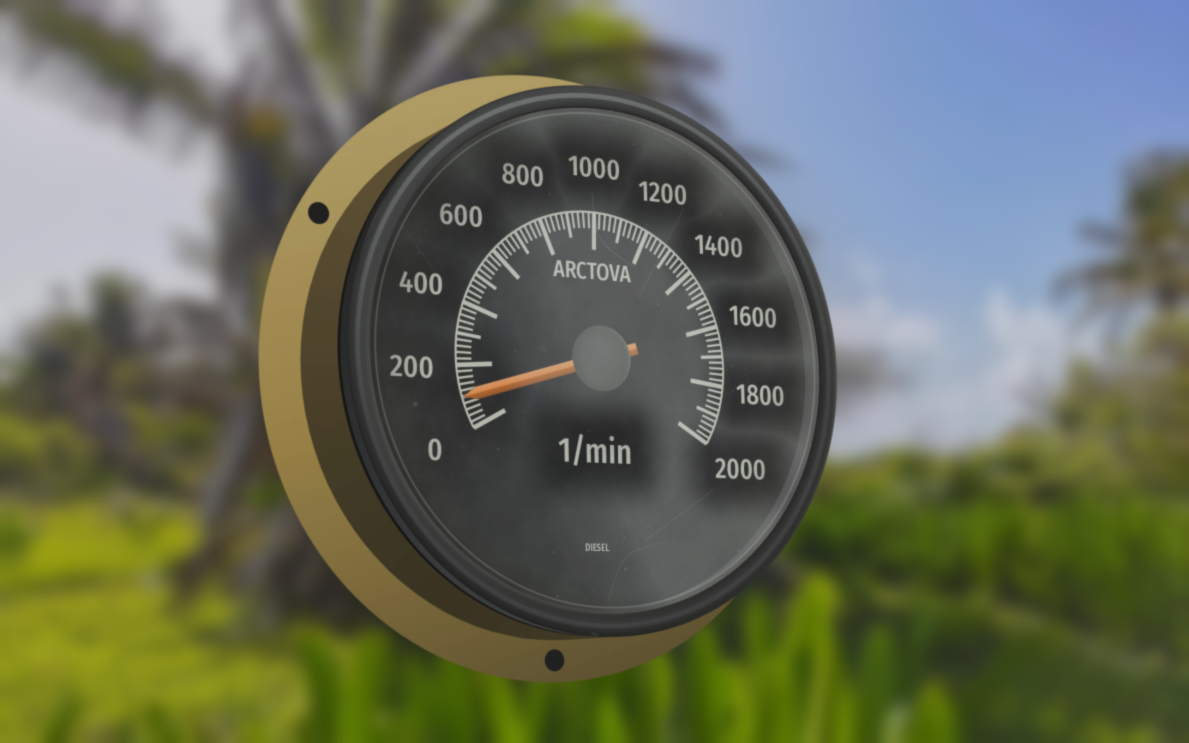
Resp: 100 rpm
